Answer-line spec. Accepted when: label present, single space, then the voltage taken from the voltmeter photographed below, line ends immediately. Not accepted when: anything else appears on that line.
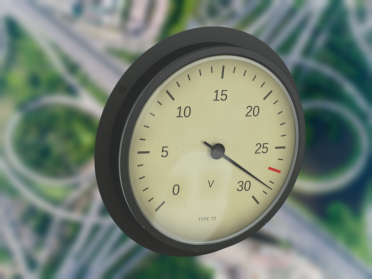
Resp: 28.5 V
